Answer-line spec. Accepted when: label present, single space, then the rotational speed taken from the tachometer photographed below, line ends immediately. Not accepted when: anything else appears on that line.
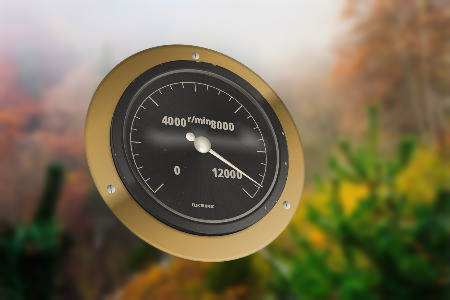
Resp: 11500 rpm
